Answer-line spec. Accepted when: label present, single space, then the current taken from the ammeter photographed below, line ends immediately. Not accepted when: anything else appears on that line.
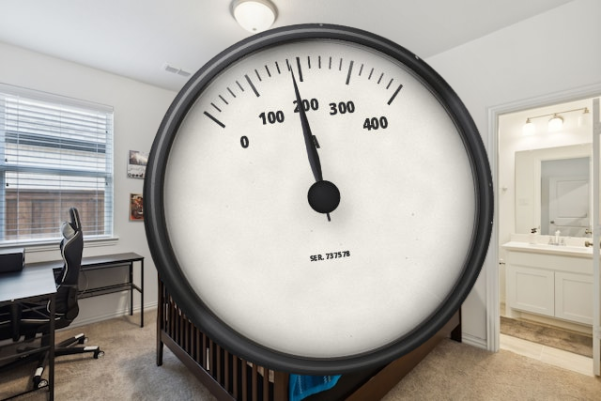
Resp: 180 A
